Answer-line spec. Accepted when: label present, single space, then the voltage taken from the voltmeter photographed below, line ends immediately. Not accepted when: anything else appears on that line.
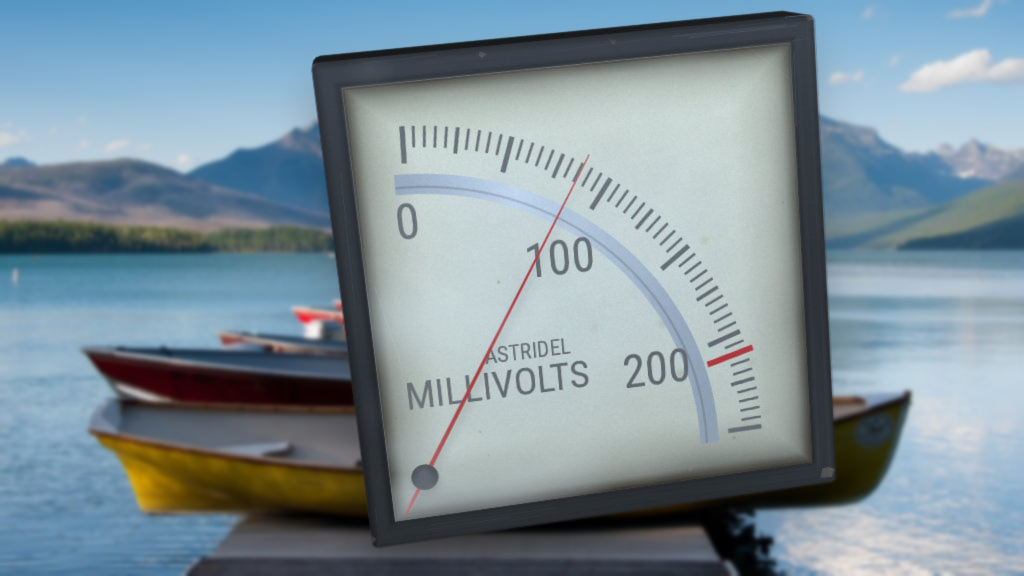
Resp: 85 mV
